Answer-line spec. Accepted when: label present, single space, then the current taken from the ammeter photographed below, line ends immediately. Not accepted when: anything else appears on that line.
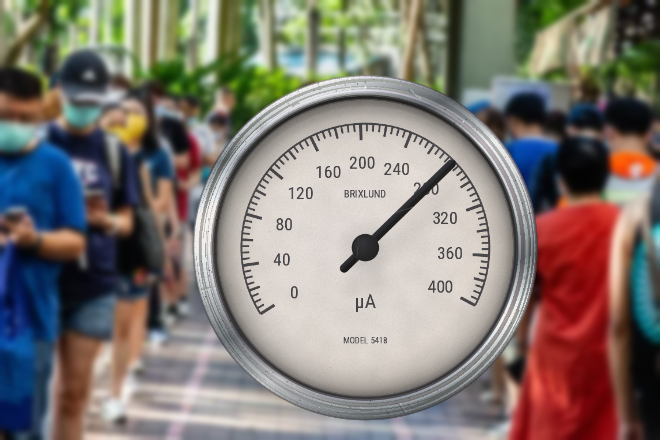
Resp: 280 µA
